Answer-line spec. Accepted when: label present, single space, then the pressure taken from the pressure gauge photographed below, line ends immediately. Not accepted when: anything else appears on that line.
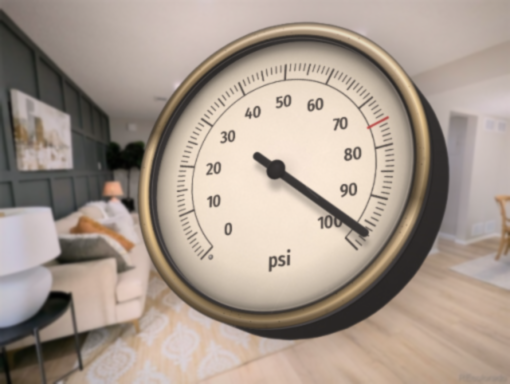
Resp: 97 psi
